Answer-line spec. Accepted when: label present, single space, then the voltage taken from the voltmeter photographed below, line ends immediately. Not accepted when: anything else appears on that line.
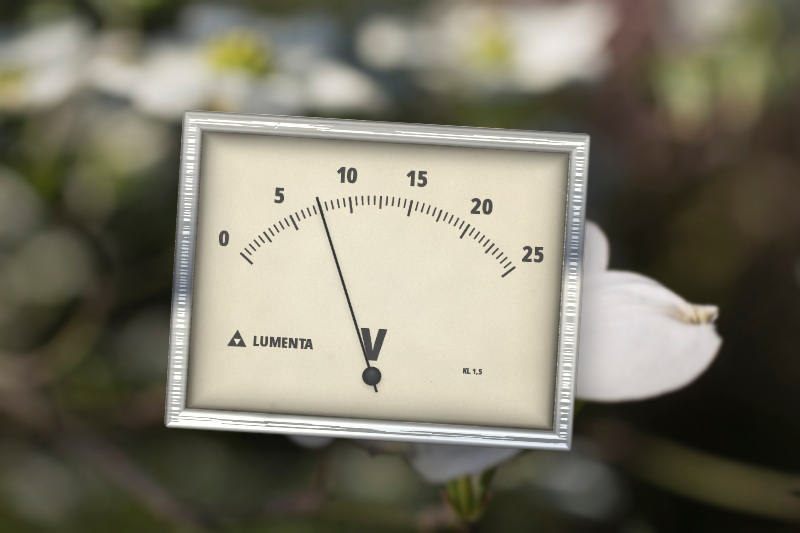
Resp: 7.5 V
